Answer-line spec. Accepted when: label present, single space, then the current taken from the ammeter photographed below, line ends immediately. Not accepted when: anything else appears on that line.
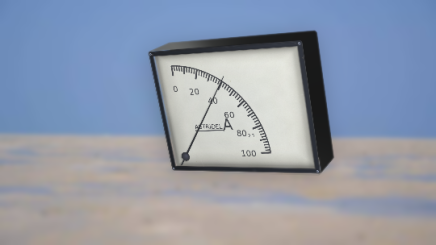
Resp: 40 A
